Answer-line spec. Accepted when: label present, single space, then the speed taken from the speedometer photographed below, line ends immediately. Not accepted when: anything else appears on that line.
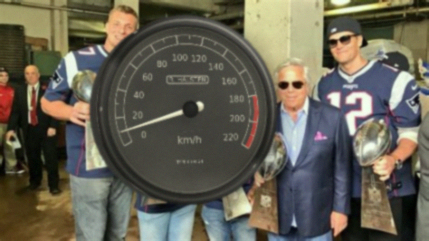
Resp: 10 km/h
